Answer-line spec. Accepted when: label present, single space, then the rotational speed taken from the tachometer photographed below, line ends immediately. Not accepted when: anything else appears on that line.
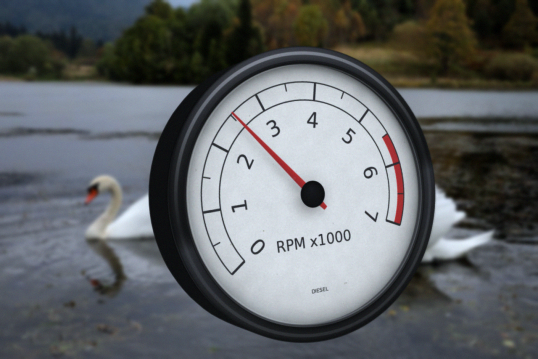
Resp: 2500 rpm
